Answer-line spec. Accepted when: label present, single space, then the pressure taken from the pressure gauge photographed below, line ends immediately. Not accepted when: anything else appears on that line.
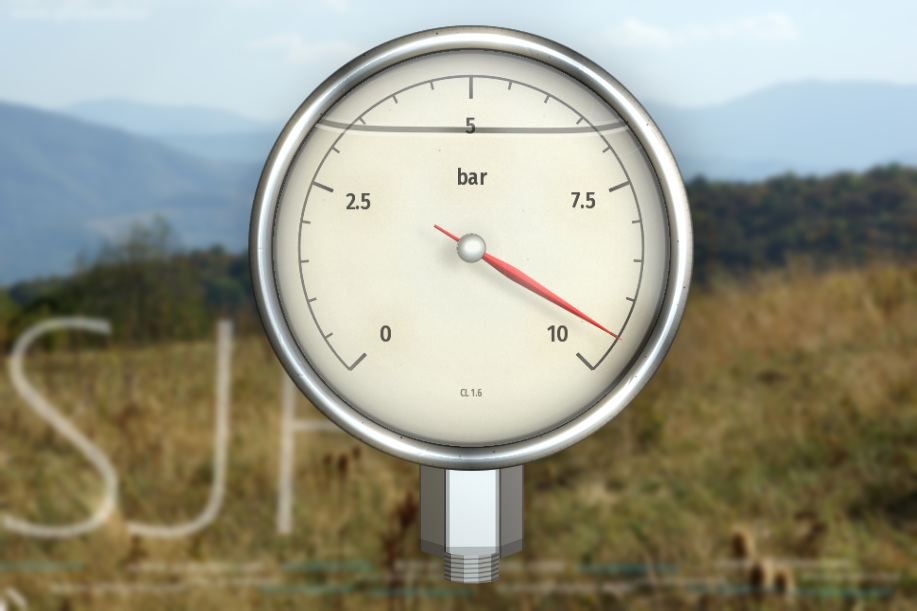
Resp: 9.5 bar
